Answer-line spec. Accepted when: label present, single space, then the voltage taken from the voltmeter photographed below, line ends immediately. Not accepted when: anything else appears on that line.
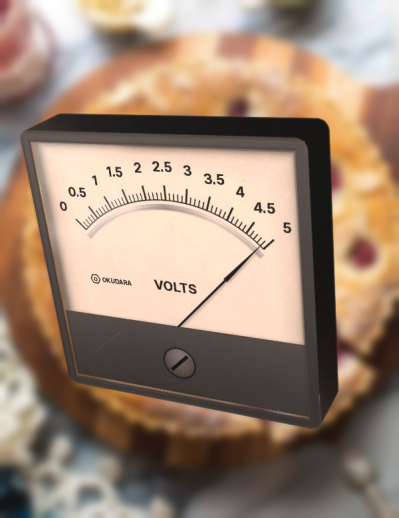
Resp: 4.9 V
